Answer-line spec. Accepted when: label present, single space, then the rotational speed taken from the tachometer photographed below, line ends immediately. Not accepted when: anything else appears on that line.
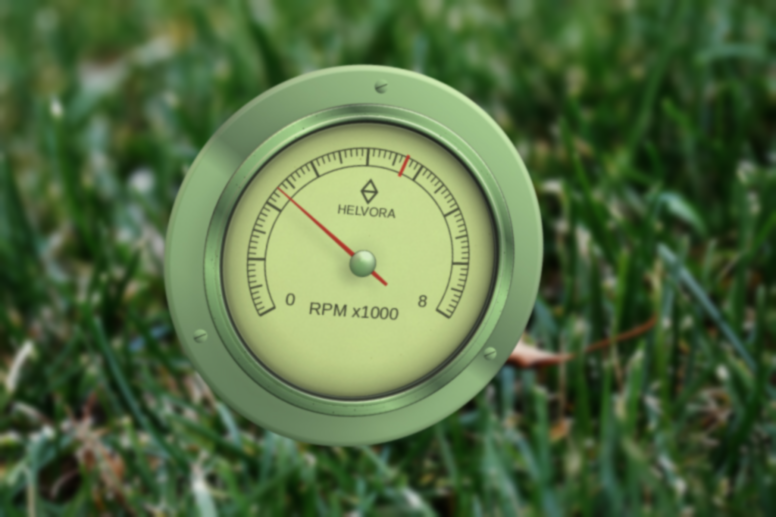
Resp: 2300 rpm
